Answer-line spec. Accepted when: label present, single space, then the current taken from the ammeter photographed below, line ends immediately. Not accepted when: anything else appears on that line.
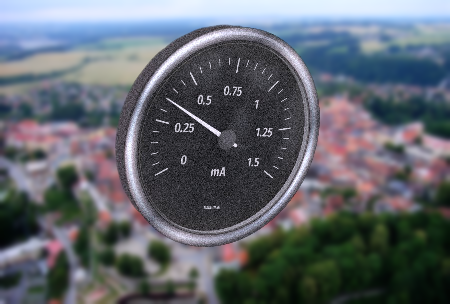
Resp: 0.35 mA
